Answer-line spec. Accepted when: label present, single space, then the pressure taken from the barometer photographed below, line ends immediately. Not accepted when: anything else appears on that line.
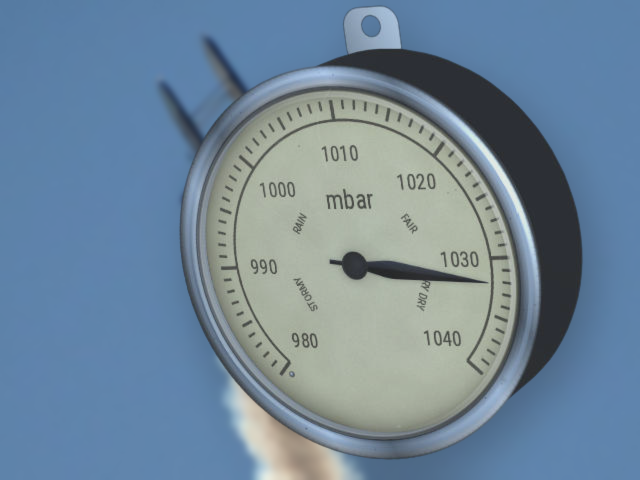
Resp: 1032 mbar
